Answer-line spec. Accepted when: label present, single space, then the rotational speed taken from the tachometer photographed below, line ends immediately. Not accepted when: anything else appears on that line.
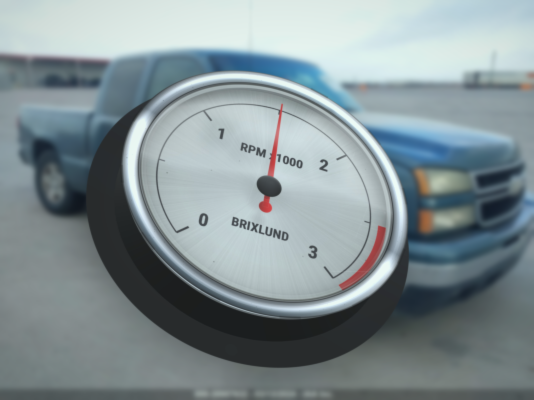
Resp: 1500 rpm
